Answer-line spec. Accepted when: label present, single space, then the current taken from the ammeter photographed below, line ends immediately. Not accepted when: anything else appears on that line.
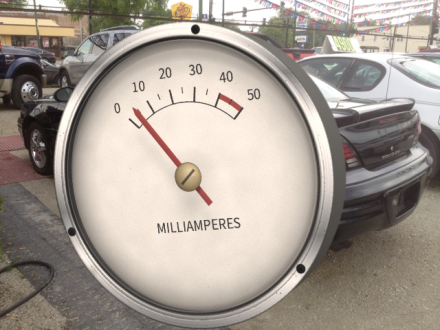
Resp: 5 mA
